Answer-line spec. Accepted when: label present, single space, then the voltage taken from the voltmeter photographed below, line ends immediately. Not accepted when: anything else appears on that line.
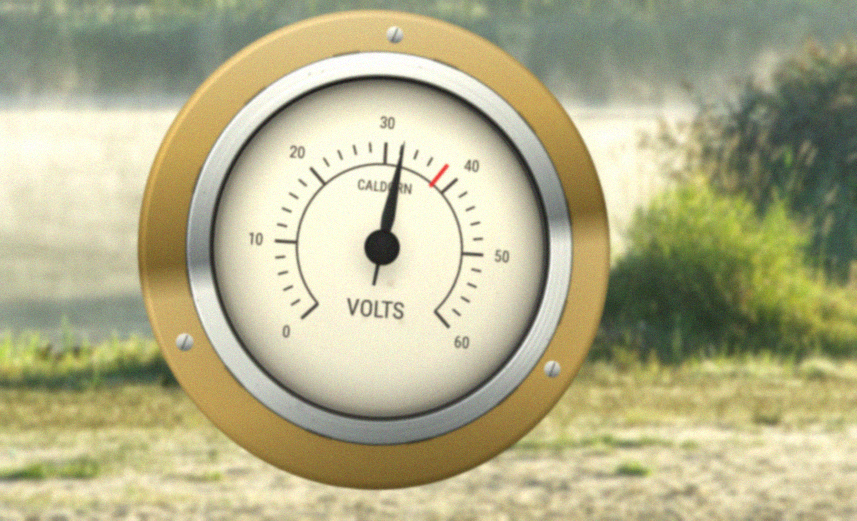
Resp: 32 V
